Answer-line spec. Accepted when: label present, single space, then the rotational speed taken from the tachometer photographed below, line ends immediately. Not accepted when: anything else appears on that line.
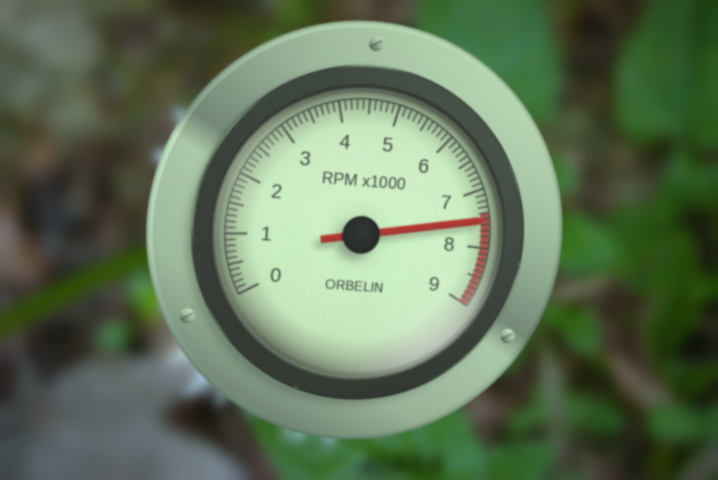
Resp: 7500 rpm
